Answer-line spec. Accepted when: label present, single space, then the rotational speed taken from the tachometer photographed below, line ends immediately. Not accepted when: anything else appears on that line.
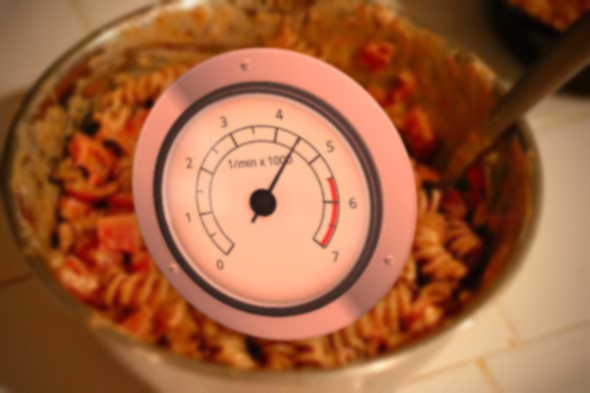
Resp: 4500 rpm
